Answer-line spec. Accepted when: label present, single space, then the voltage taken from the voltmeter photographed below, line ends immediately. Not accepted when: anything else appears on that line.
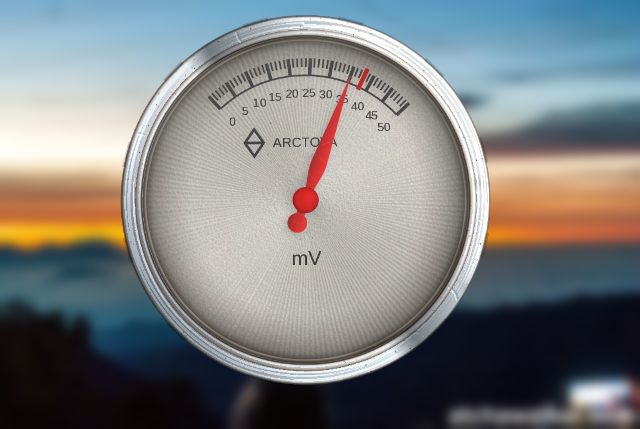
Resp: 35 mV
